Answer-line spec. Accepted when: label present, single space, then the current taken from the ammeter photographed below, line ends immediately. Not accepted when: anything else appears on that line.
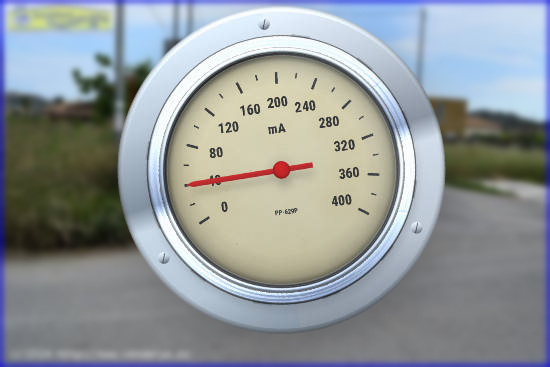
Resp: 40 mA
